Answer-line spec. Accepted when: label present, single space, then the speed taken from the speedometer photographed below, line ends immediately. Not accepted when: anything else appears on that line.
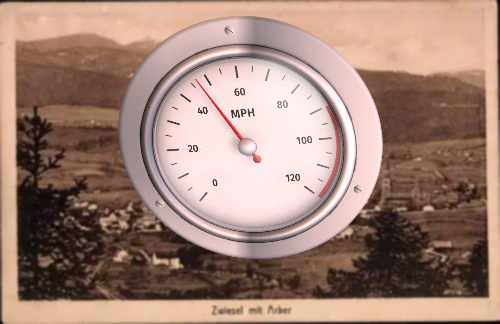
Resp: 47.5 mph
